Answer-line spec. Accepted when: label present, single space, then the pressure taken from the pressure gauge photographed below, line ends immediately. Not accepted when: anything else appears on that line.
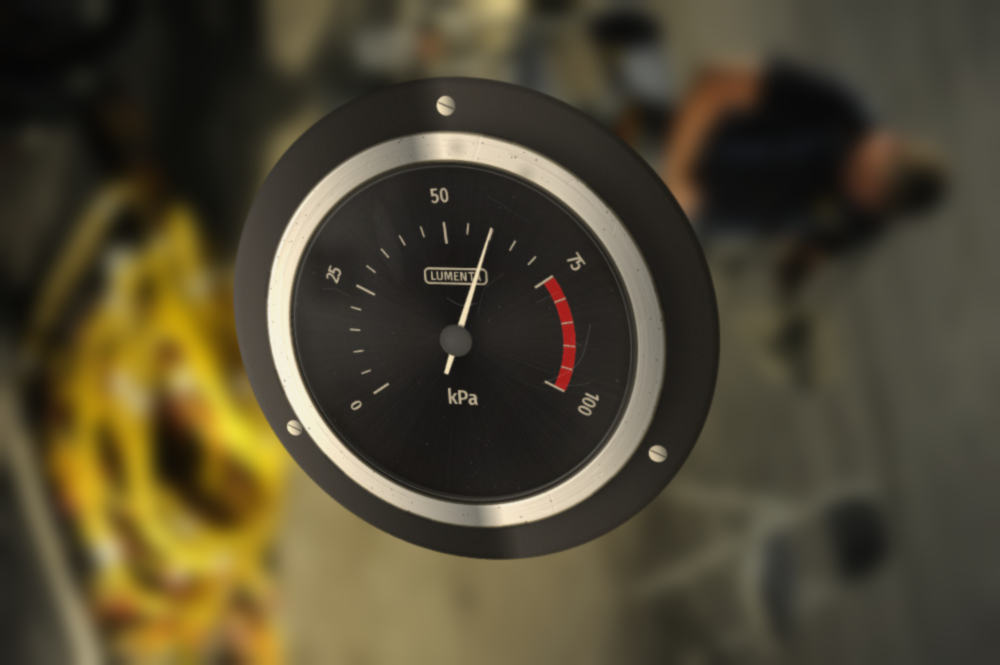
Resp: 60 kPa
